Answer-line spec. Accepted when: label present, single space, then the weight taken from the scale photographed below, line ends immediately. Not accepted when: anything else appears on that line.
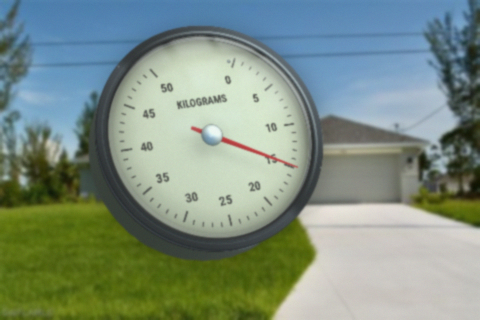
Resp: 15 kg
